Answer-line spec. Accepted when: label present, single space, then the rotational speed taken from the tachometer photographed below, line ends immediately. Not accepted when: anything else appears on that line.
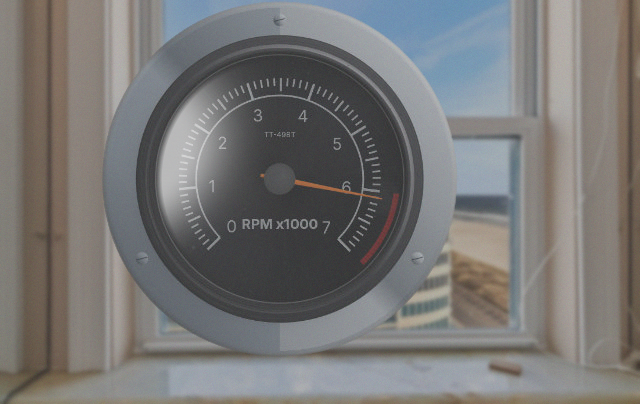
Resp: 6100 rpm
